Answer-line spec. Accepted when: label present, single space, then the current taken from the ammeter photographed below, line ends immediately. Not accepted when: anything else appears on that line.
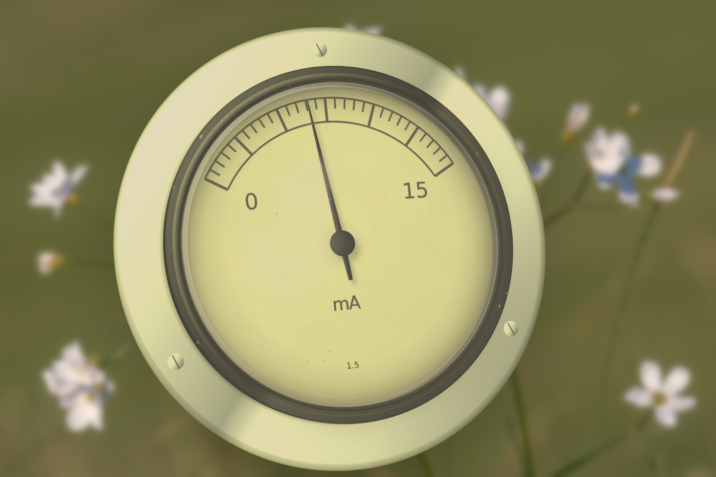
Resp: 6.5 mA
